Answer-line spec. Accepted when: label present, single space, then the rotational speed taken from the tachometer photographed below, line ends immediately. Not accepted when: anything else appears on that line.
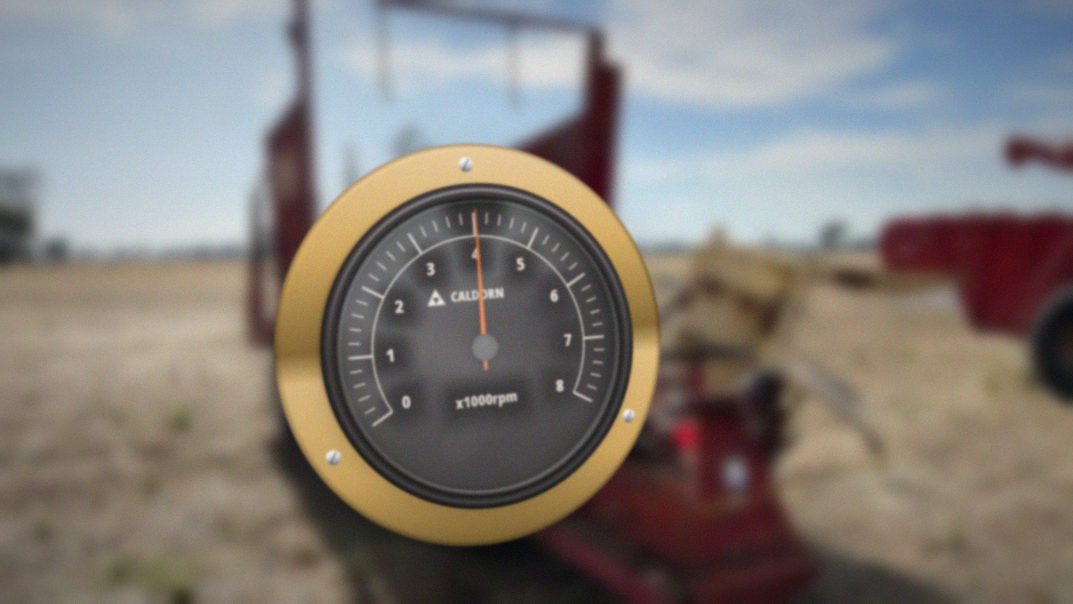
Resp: 4000 rpm
